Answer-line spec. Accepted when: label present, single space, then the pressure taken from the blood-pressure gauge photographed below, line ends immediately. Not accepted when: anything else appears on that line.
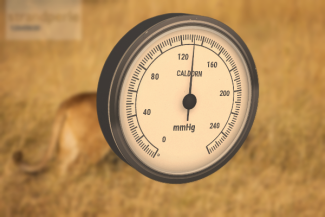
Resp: 130 mmHg
